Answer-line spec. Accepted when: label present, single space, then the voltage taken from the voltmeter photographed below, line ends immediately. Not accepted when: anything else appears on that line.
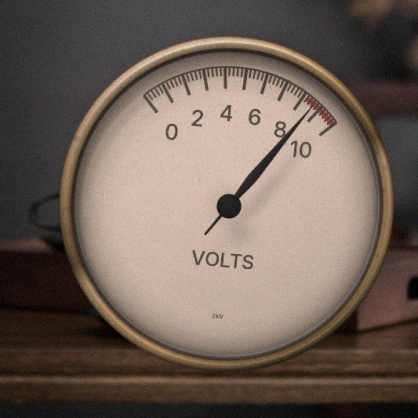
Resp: 8.6 V
